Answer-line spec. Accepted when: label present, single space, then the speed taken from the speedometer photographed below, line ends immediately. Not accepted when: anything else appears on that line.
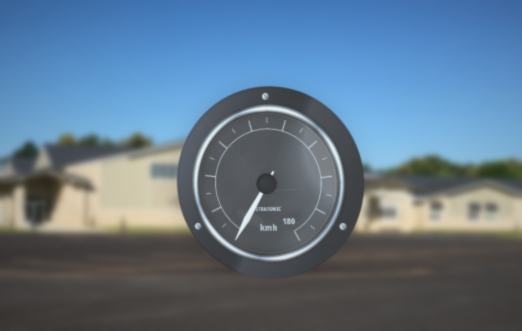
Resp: 0 km/h
